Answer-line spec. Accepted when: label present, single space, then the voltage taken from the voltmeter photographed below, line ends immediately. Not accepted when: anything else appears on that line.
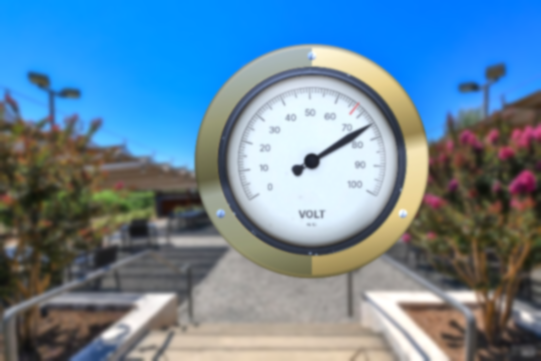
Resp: 75 V
